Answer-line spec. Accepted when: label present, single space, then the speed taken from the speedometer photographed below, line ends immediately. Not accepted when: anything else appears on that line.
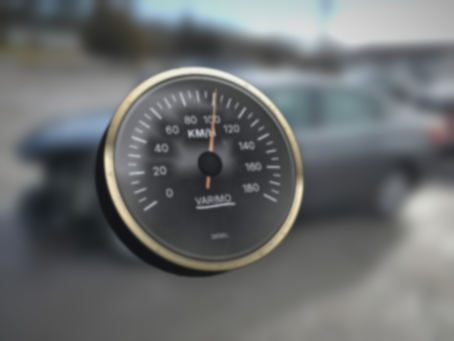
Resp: 100 km/h
